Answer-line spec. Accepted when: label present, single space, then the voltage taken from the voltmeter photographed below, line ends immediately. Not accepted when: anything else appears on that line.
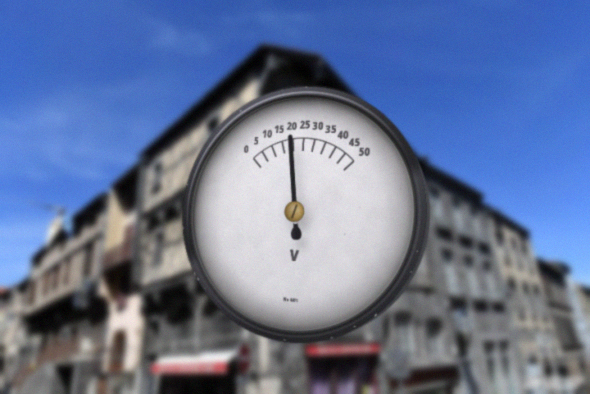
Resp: 20 V
